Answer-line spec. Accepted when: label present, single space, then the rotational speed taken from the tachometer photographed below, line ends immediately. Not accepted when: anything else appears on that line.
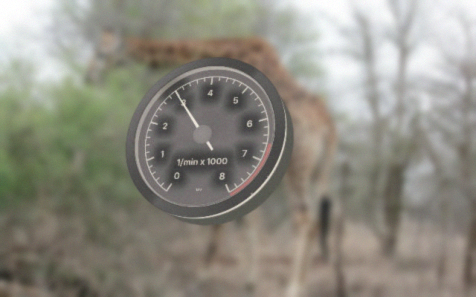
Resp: 3000 rpm
